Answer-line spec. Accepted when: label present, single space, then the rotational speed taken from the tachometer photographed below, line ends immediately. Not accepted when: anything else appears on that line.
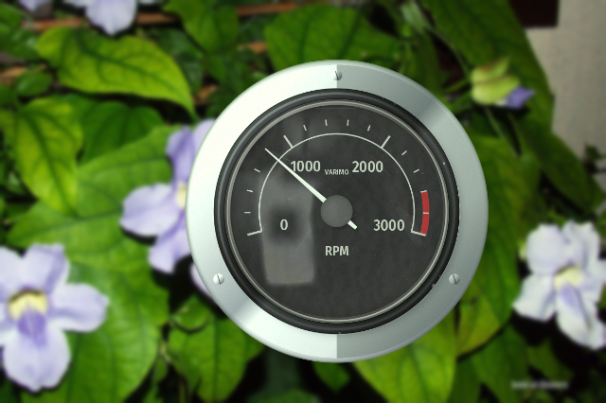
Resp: 800 rpm
